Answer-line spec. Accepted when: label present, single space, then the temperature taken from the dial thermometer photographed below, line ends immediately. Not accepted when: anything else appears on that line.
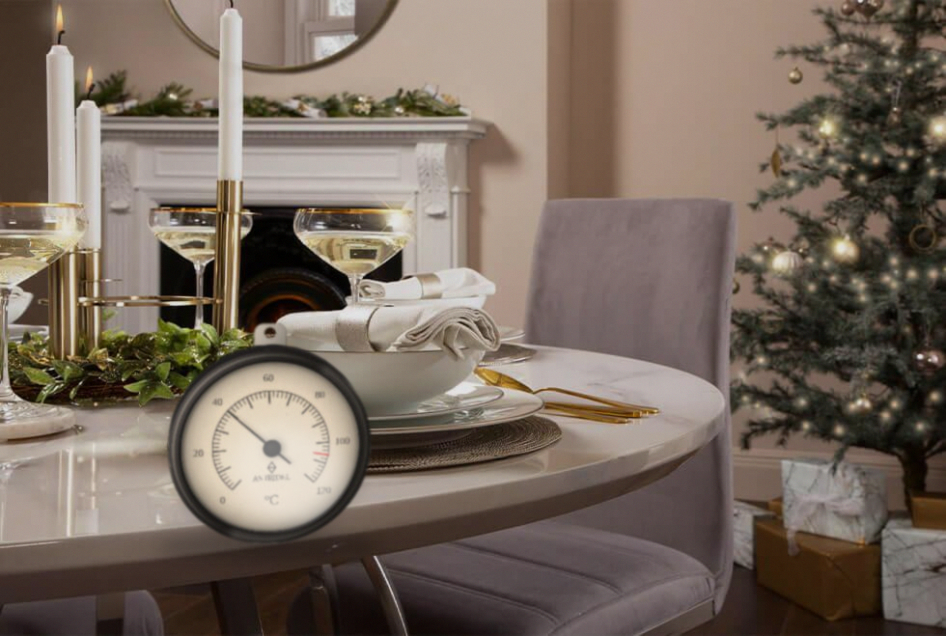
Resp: 40 °C
